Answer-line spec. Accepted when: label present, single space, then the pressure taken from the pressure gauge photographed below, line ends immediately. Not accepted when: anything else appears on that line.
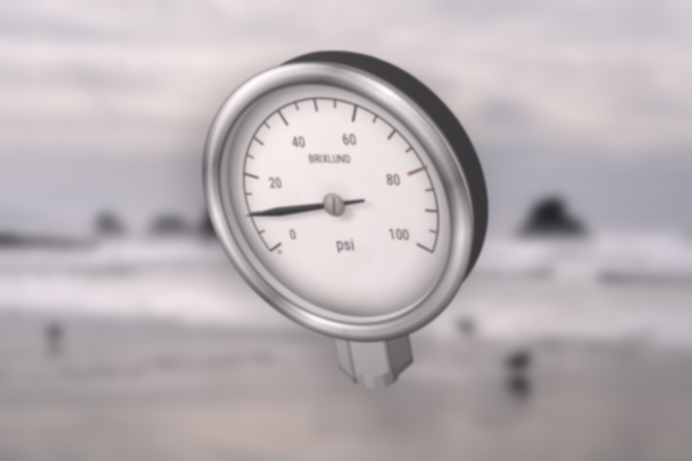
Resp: 10 psi
